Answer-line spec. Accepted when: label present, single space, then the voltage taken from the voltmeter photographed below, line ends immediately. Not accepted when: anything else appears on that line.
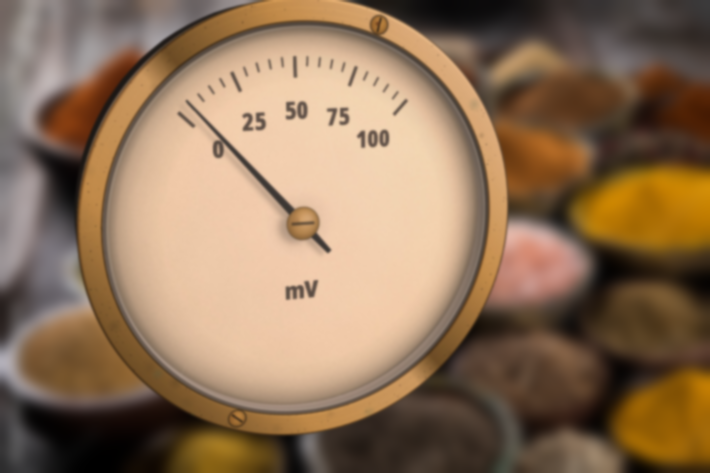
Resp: 5 mV
